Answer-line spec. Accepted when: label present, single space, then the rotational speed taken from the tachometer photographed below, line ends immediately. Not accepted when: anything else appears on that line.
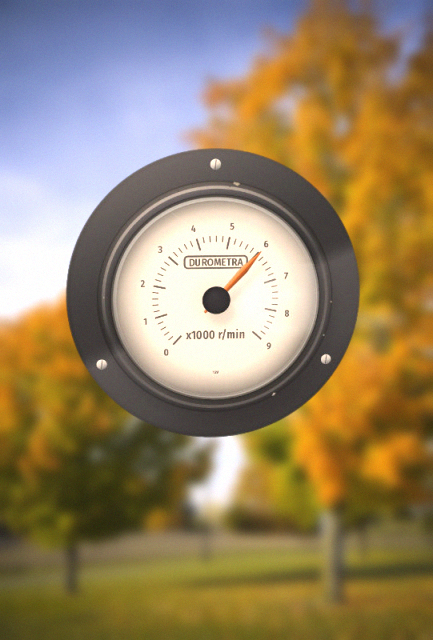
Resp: 6000 rpm
